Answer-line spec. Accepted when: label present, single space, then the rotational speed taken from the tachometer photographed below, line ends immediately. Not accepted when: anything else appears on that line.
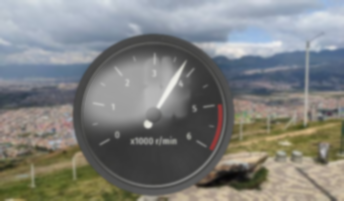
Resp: 3750 rpm
